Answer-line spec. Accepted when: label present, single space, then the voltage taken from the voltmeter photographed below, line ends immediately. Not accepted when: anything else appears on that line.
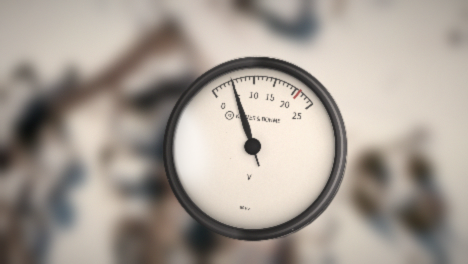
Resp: 5 V
